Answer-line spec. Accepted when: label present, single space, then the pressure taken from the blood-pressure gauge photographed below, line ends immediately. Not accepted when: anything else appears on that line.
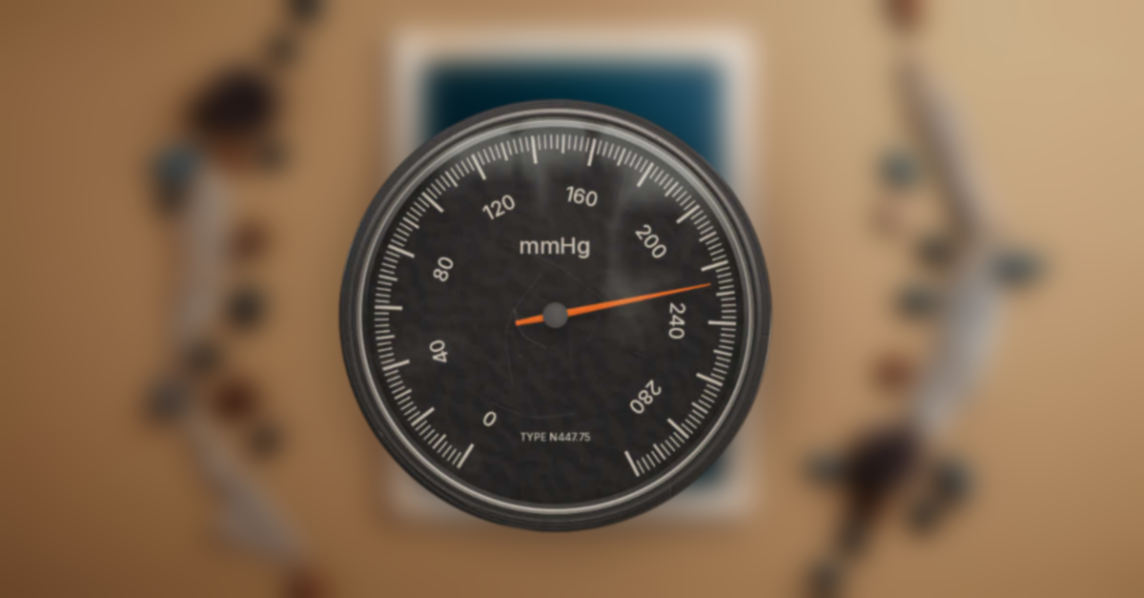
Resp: 226 mmHg
